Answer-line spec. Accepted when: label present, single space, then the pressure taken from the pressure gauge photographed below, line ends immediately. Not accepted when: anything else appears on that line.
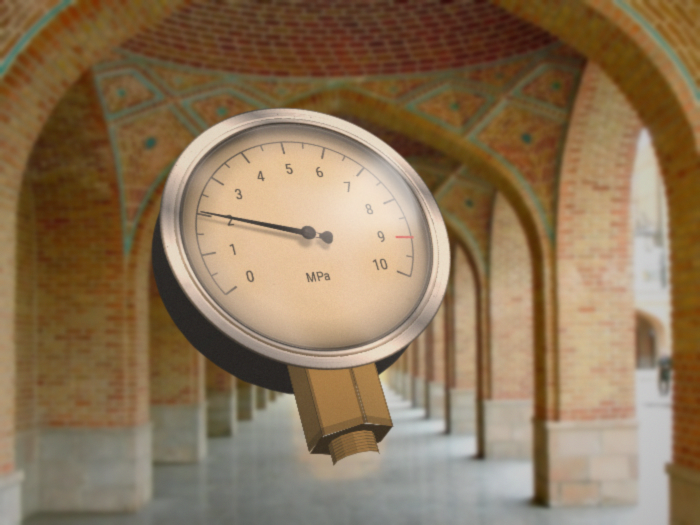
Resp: 2 MPa
